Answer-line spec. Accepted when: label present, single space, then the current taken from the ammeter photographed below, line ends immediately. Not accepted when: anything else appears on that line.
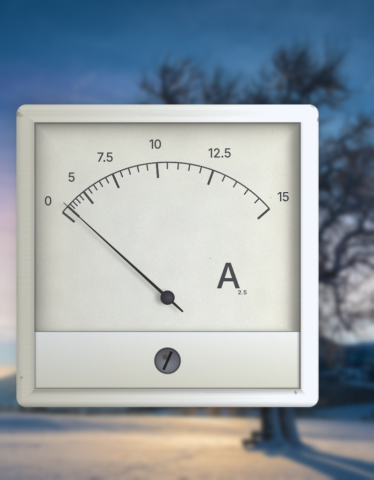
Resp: 2.5 A
